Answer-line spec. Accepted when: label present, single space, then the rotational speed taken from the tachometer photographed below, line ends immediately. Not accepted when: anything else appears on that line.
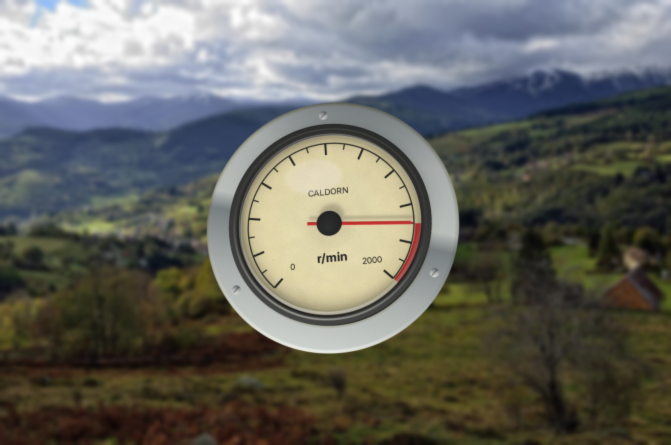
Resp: 1700 rpm
